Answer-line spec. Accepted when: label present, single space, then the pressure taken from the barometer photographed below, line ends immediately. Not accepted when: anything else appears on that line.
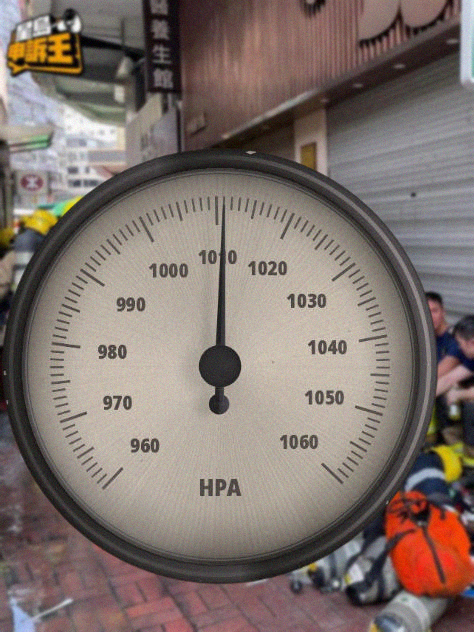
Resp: 1011 hPa
